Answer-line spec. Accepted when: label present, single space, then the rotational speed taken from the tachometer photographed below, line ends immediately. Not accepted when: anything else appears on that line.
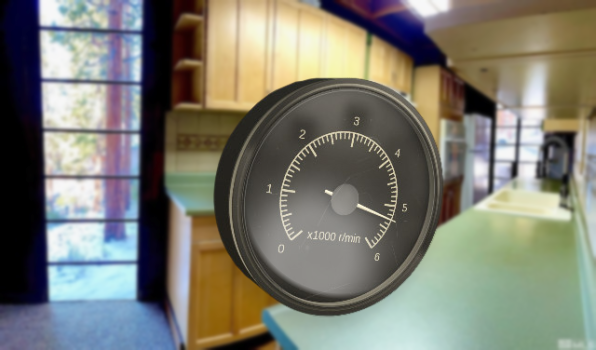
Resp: 5300 rpm
